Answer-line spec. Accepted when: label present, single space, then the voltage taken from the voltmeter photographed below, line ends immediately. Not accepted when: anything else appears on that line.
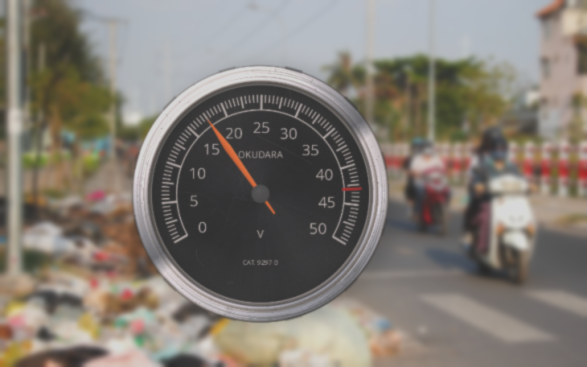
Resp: 17.5 V
